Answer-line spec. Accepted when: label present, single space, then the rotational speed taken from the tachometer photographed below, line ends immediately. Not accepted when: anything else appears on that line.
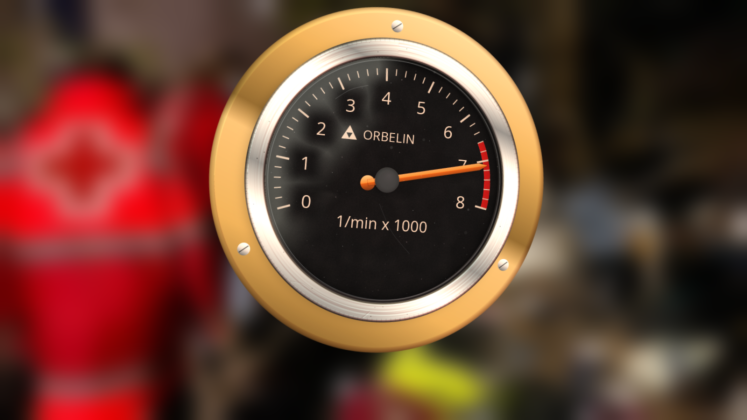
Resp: 7100 rpm
